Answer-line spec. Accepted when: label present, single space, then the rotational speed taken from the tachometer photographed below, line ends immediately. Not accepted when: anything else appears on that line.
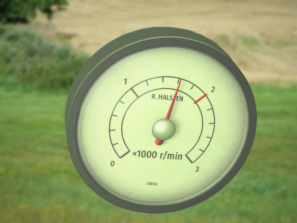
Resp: 1600 rpm
